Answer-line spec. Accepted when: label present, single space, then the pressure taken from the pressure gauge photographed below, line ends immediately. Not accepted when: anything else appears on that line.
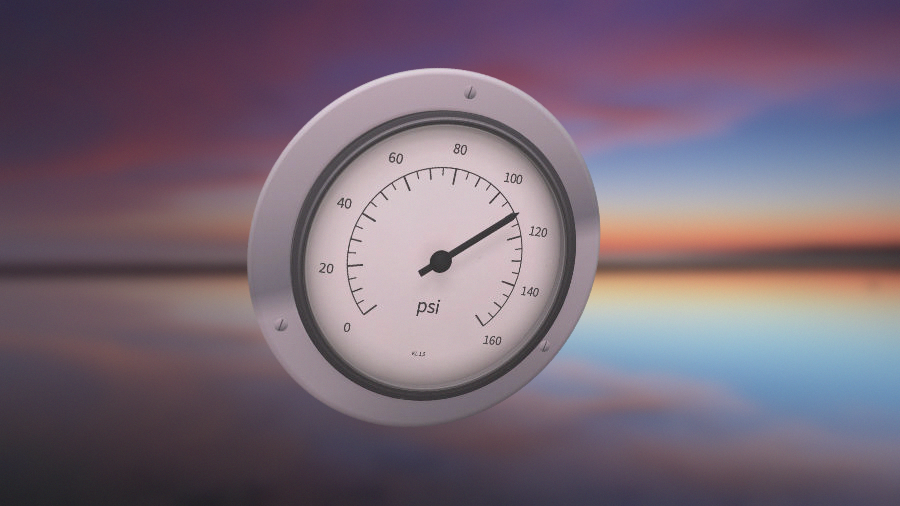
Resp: 110 psi
